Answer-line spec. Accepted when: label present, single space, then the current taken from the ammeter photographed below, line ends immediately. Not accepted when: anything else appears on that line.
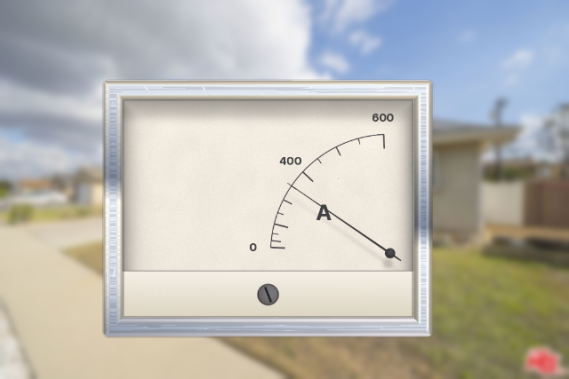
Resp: 350 A
